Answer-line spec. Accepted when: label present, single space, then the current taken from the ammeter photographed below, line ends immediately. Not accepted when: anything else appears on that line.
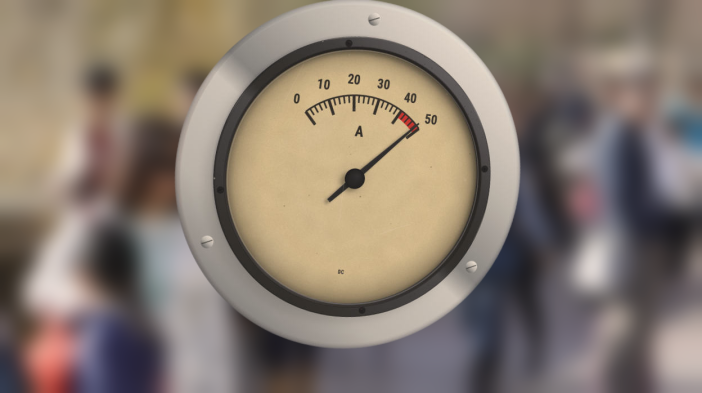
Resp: 48 A
